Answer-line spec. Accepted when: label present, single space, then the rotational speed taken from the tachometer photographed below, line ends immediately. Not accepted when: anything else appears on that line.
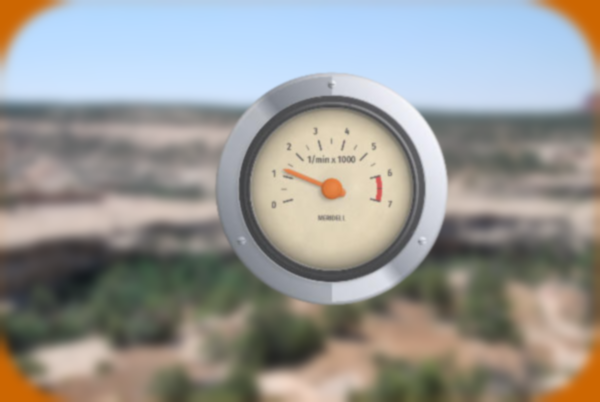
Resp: 1250 rpm
